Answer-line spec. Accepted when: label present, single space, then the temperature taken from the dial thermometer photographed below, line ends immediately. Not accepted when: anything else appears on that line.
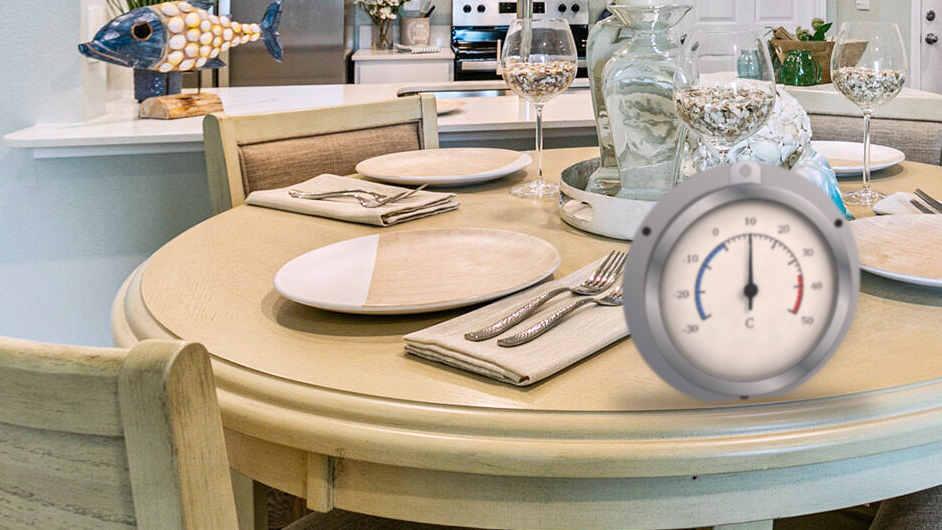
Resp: 10 °C
